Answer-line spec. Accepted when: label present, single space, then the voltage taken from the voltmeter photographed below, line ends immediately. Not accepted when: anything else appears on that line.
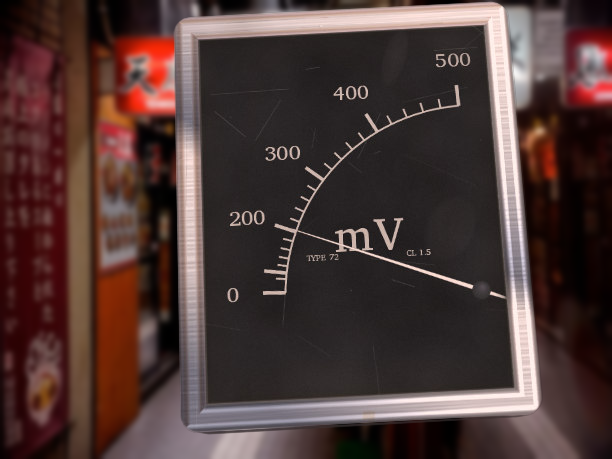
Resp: 200 mV
